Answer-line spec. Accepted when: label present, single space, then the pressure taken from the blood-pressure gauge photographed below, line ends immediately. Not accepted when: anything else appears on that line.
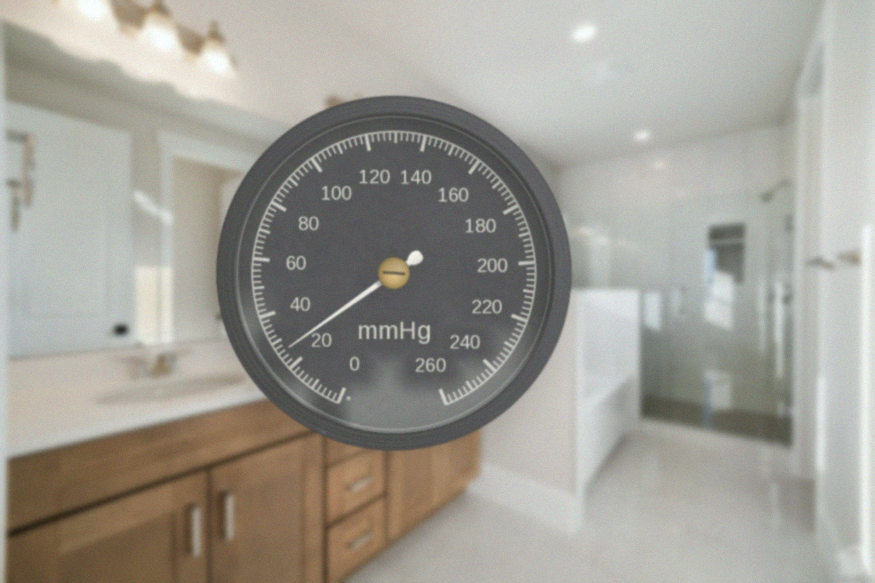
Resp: 26 mmHg
